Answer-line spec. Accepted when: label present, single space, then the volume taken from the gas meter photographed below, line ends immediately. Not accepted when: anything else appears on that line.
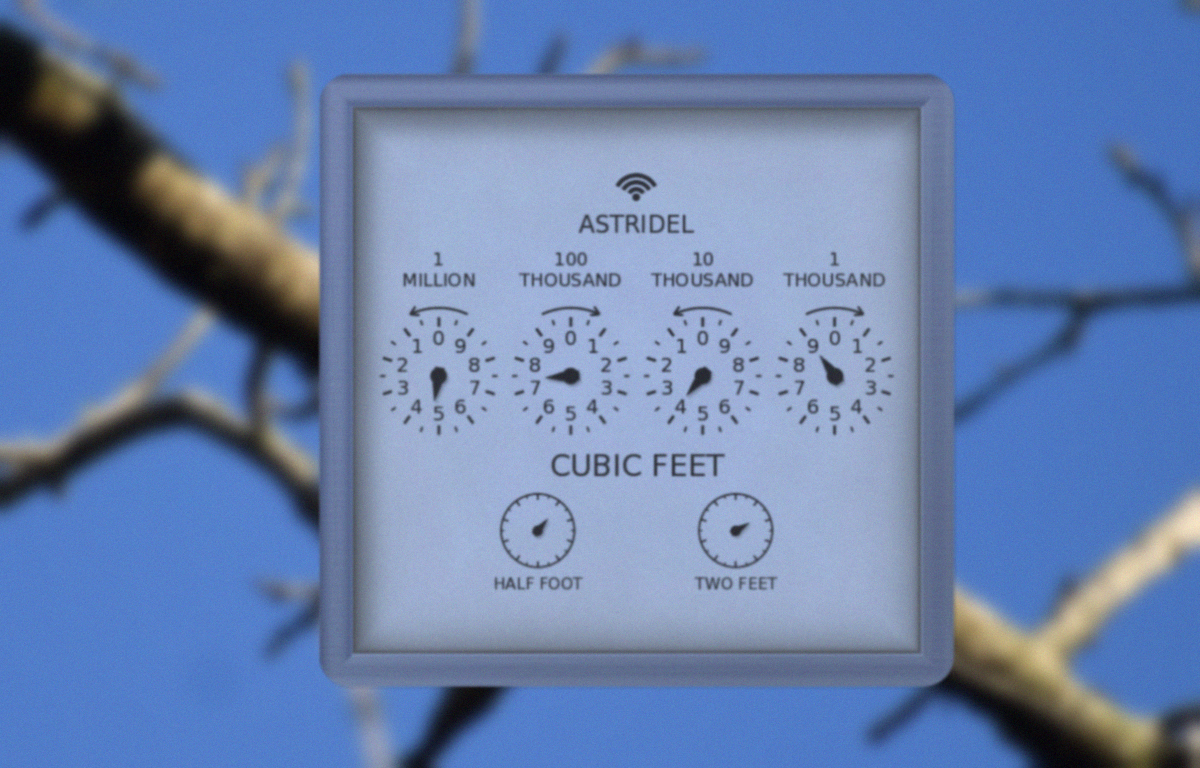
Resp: 473900 ft³
